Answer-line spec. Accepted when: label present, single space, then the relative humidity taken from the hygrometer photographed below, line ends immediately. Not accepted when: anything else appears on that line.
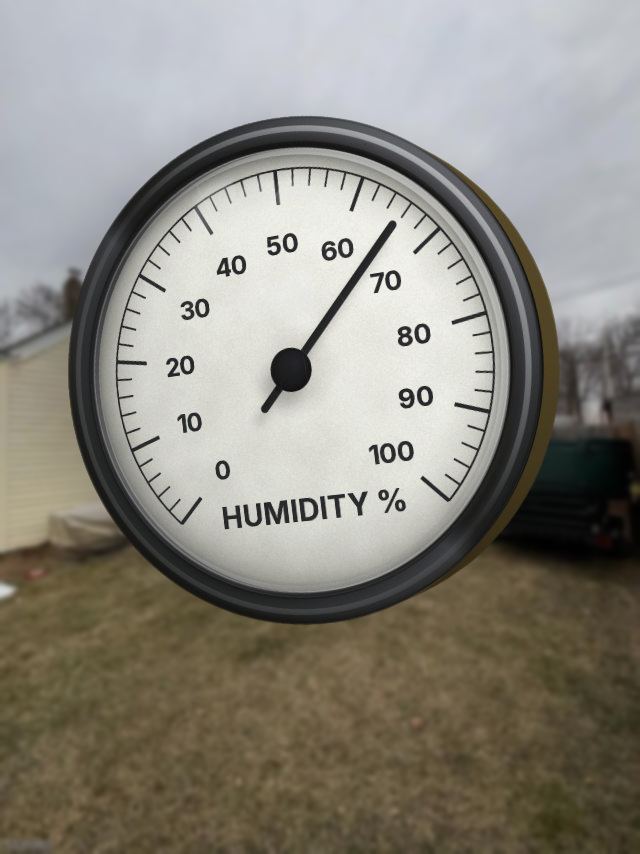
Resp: 66 %
